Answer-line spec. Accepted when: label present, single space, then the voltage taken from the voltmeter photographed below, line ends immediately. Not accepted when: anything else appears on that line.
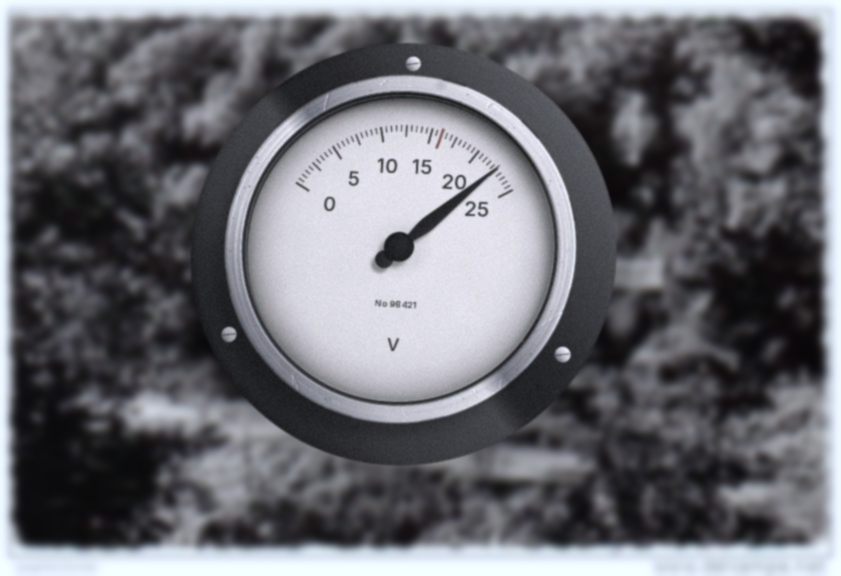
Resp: 22.5 V
